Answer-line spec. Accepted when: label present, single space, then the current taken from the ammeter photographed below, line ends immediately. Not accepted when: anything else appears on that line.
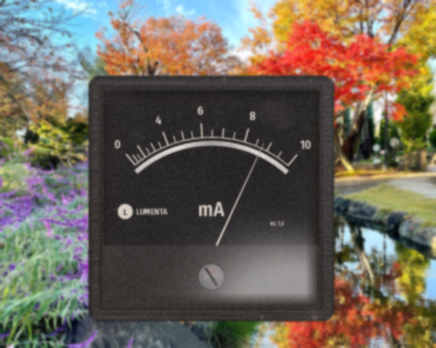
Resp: 8.75 mA
